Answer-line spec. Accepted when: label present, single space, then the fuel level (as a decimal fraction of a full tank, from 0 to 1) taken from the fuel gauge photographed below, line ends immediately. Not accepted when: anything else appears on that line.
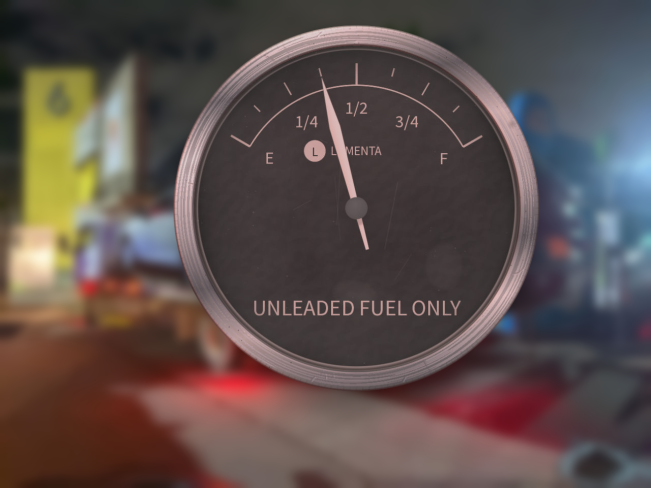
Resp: 0.375
